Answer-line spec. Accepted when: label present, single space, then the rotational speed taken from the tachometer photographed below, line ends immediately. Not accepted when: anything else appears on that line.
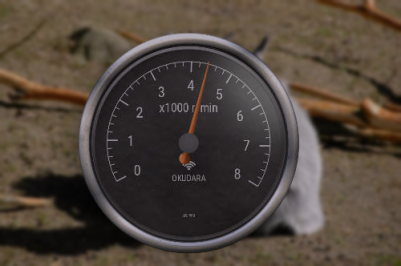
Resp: 4400 rpm
